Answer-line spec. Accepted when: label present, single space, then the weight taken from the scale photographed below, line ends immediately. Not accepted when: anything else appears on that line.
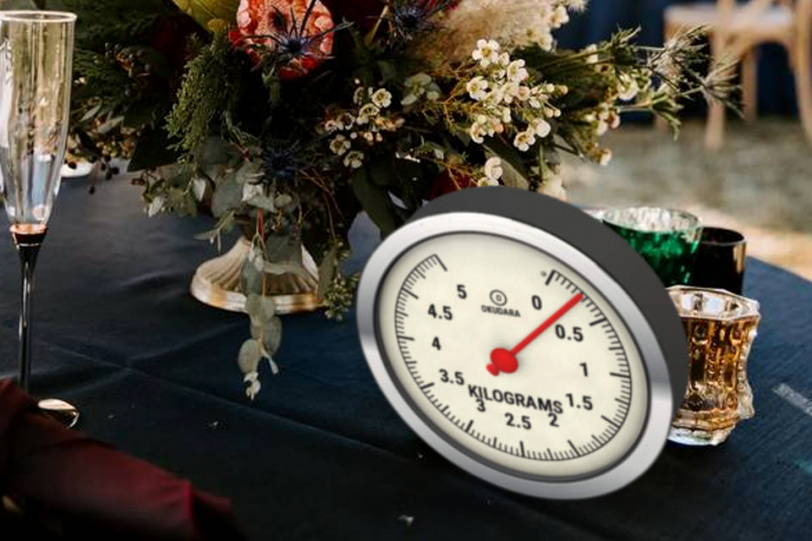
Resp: 0.25 kg
